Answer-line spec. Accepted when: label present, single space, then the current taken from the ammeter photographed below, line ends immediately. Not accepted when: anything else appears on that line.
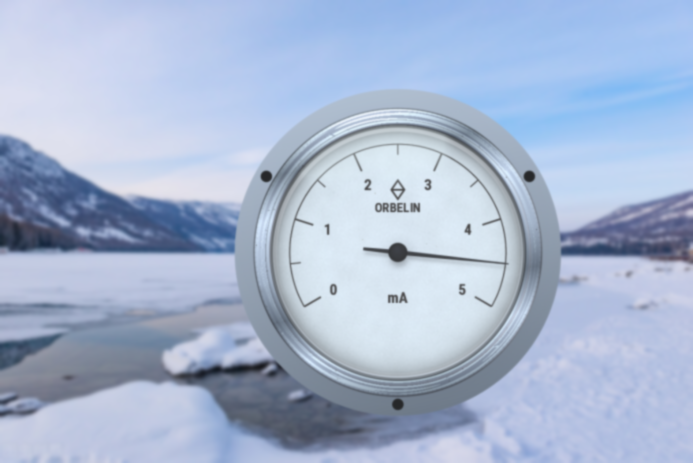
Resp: 4.5 mA
